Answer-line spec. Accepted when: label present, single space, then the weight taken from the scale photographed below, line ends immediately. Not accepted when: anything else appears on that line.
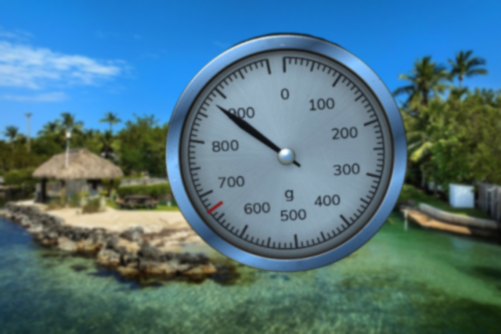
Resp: 880 g
